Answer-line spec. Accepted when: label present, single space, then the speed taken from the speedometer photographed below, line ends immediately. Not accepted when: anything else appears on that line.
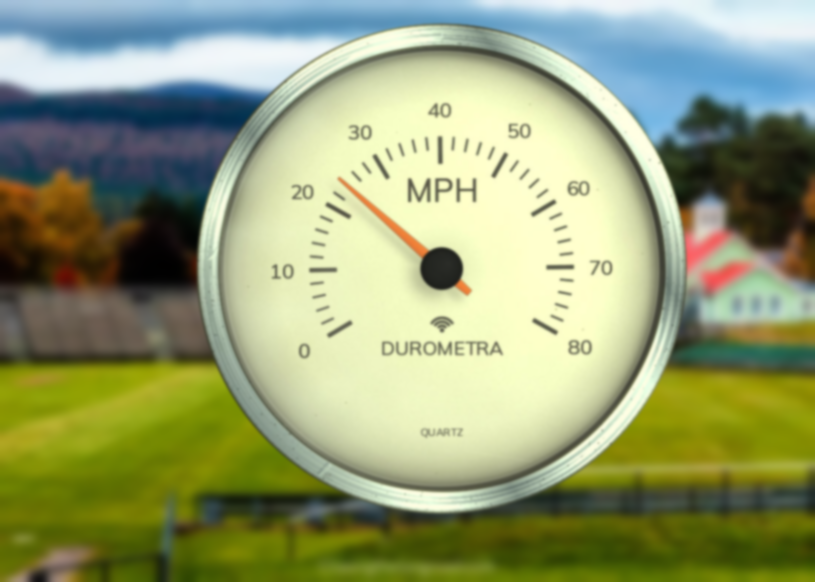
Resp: 24 mph
